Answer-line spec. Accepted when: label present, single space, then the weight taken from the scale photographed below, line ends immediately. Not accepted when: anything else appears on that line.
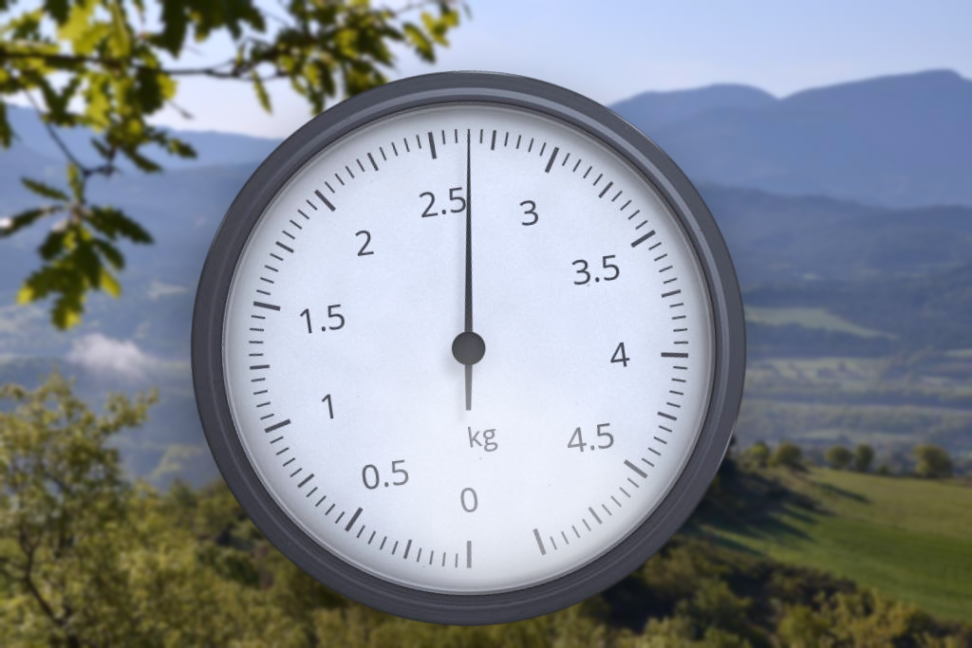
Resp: 2.65 kg
